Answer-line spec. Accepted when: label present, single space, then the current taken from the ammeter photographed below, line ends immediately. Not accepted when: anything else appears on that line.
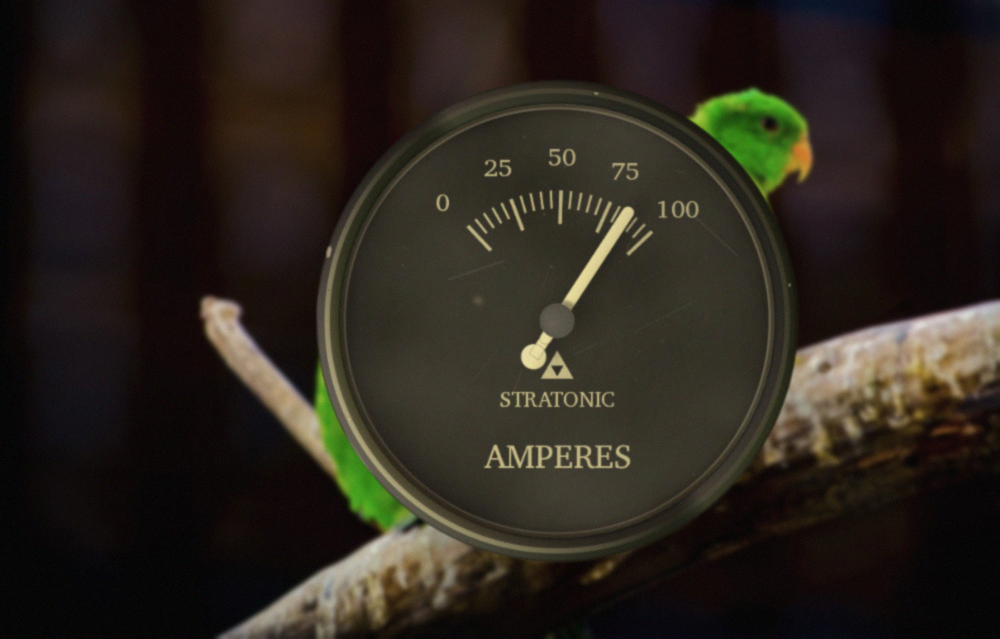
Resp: 85 A
